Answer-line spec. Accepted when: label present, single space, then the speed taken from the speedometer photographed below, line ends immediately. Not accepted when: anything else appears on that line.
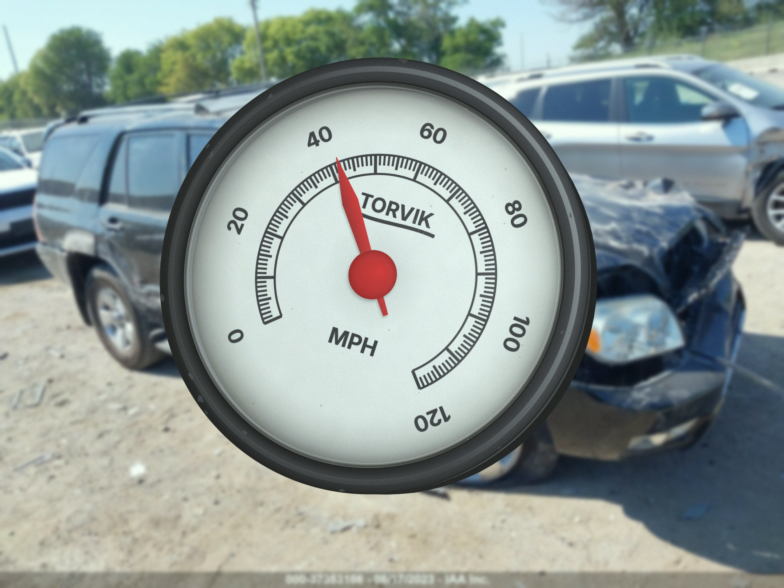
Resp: 42 mph
